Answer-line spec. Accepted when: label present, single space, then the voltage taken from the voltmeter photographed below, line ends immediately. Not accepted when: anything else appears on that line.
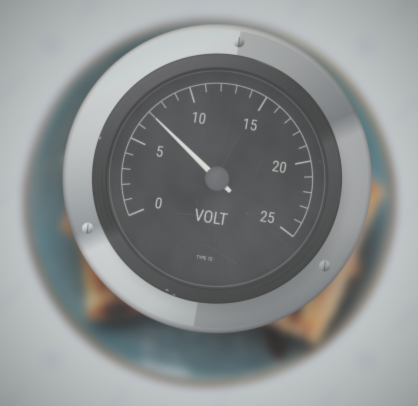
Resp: 7 V
